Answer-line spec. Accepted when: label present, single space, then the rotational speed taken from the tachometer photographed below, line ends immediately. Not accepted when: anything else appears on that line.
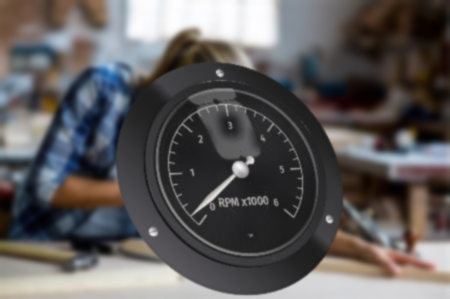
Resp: 200 rpm
